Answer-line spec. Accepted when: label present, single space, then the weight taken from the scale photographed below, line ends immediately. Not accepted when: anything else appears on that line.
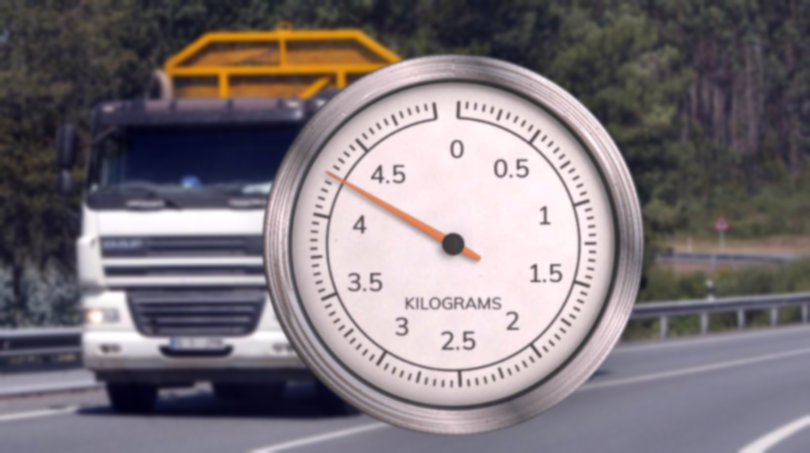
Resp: 4.25 kg
